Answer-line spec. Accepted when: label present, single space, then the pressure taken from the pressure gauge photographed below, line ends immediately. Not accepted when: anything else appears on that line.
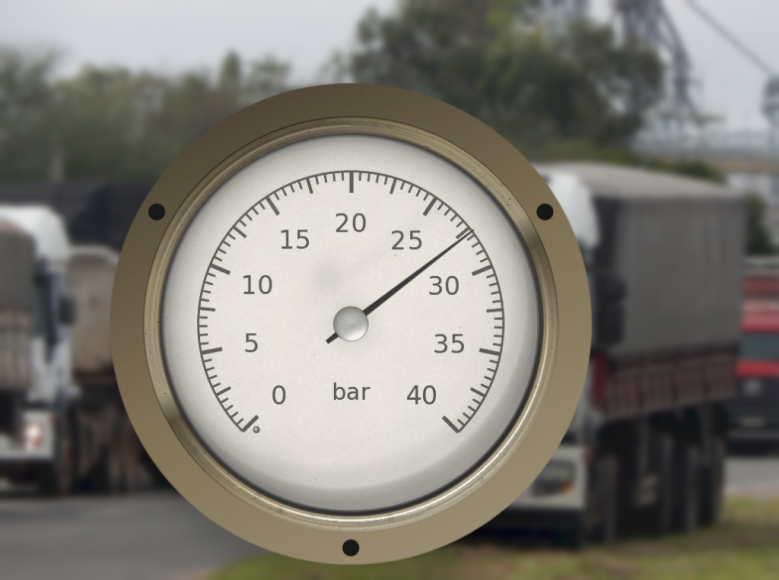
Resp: 27.75 bar
